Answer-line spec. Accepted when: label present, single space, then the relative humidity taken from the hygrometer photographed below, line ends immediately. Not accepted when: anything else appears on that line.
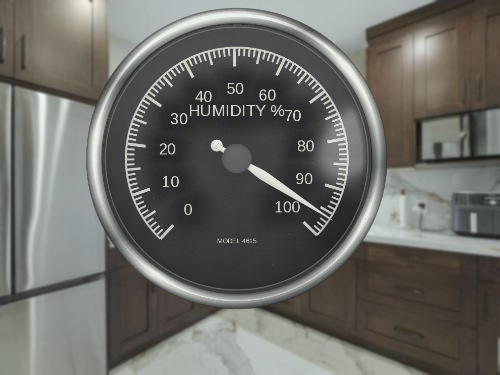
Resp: 96 %
